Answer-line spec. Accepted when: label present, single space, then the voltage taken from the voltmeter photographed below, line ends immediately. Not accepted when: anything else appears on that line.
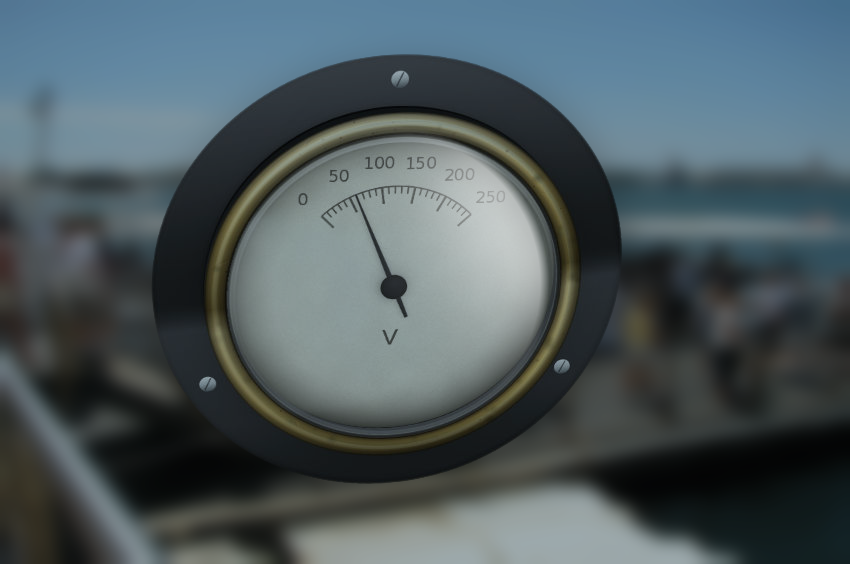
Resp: 60 V
